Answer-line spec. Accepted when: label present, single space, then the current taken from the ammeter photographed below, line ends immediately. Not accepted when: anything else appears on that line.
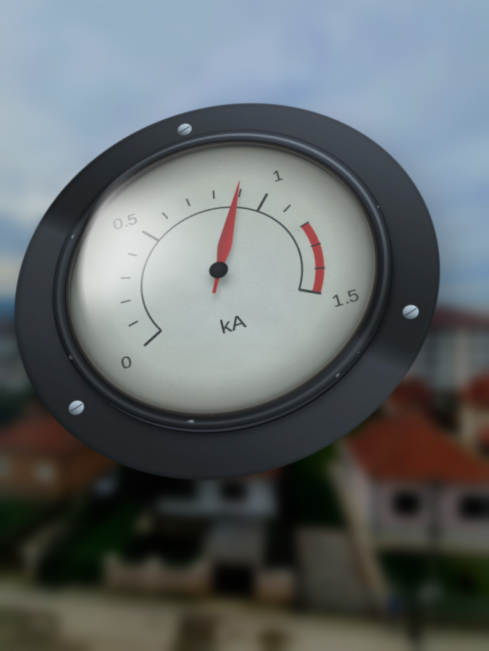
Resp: 0.9 kA
